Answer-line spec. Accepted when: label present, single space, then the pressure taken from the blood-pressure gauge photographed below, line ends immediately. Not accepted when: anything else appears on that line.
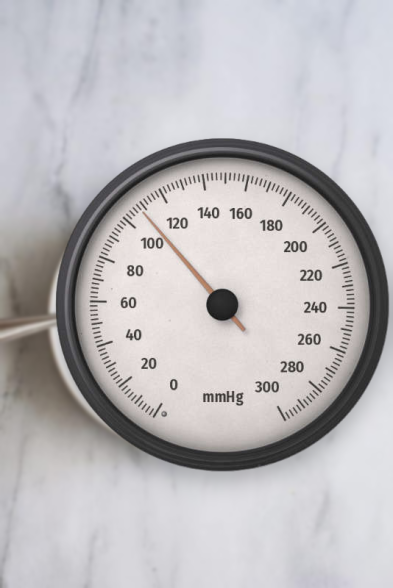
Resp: 108 mmHg
